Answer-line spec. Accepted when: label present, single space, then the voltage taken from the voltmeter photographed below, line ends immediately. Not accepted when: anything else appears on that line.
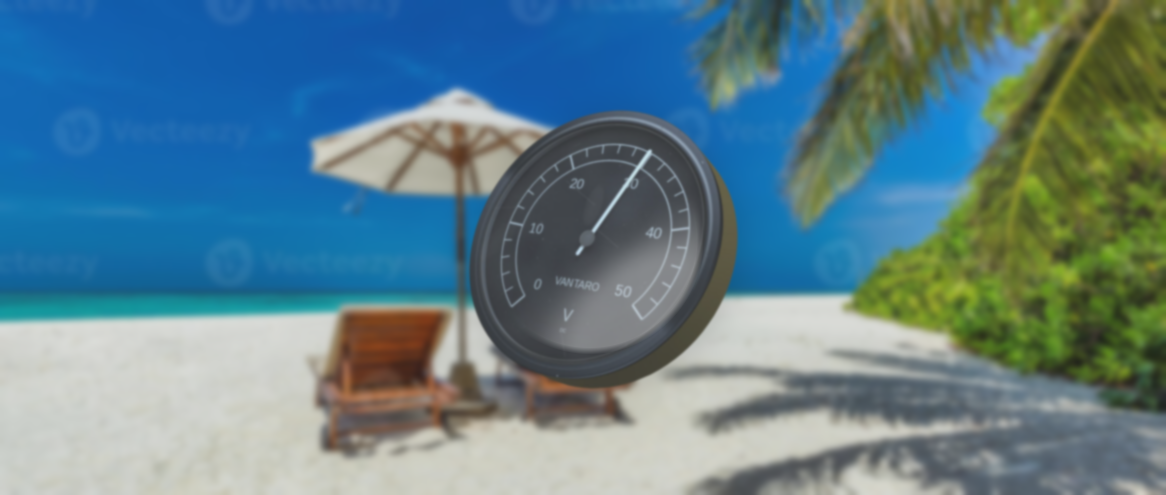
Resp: 30 V
